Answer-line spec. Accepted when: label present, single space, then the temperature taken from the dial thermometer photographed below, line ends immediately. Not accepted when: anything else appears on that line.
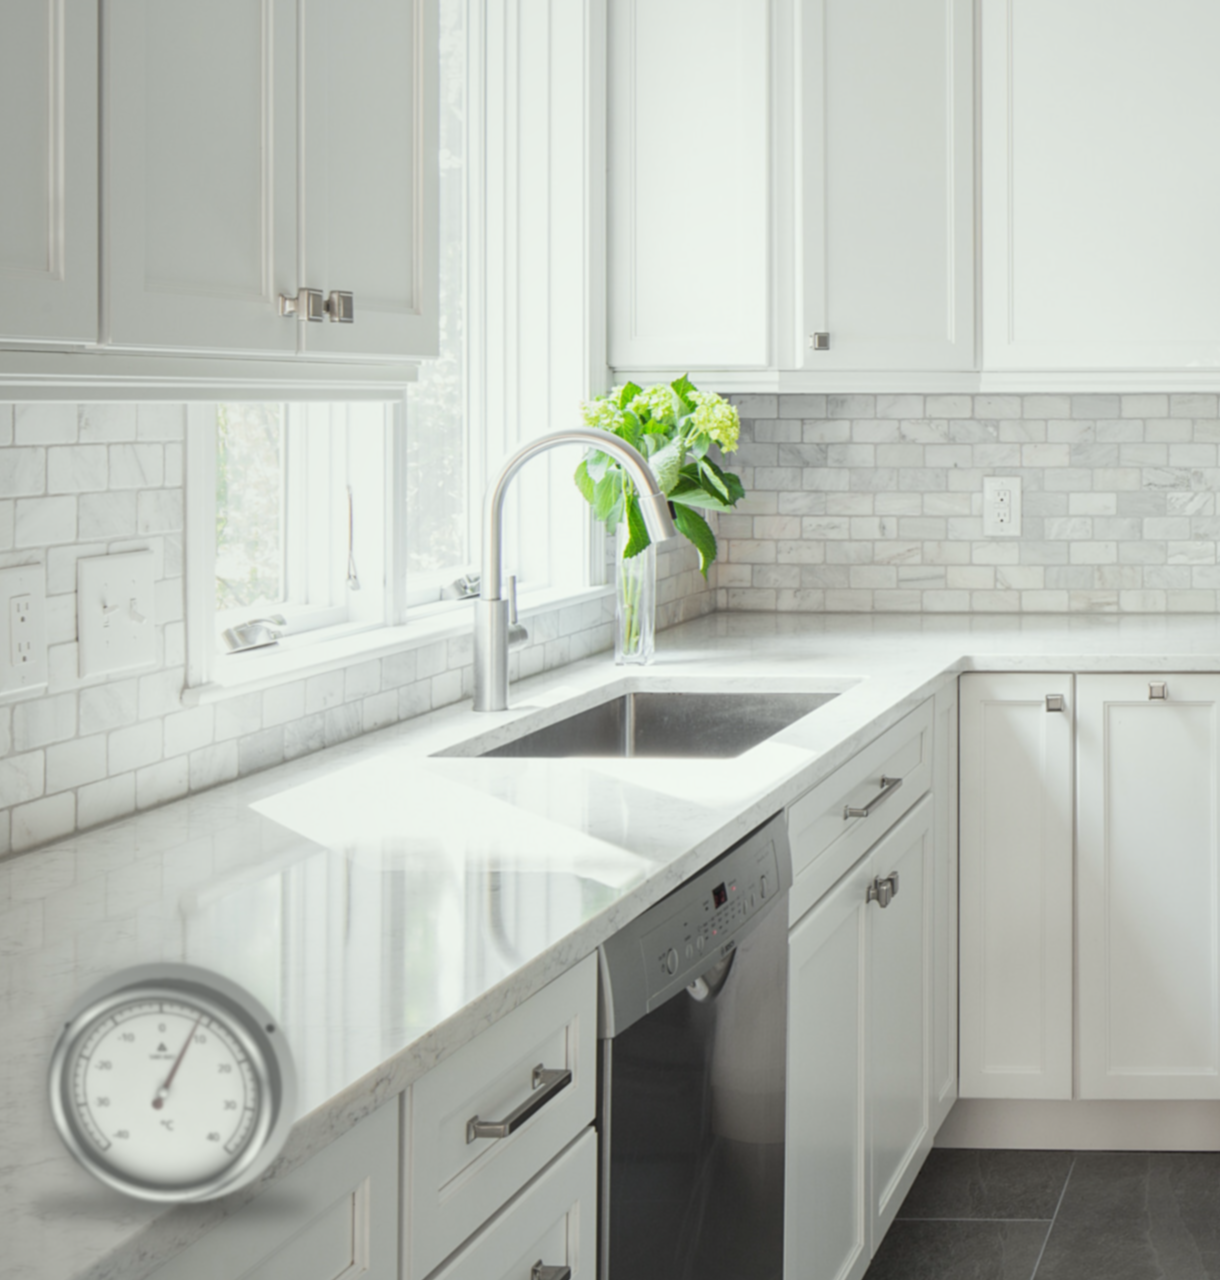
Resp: 8 °C
